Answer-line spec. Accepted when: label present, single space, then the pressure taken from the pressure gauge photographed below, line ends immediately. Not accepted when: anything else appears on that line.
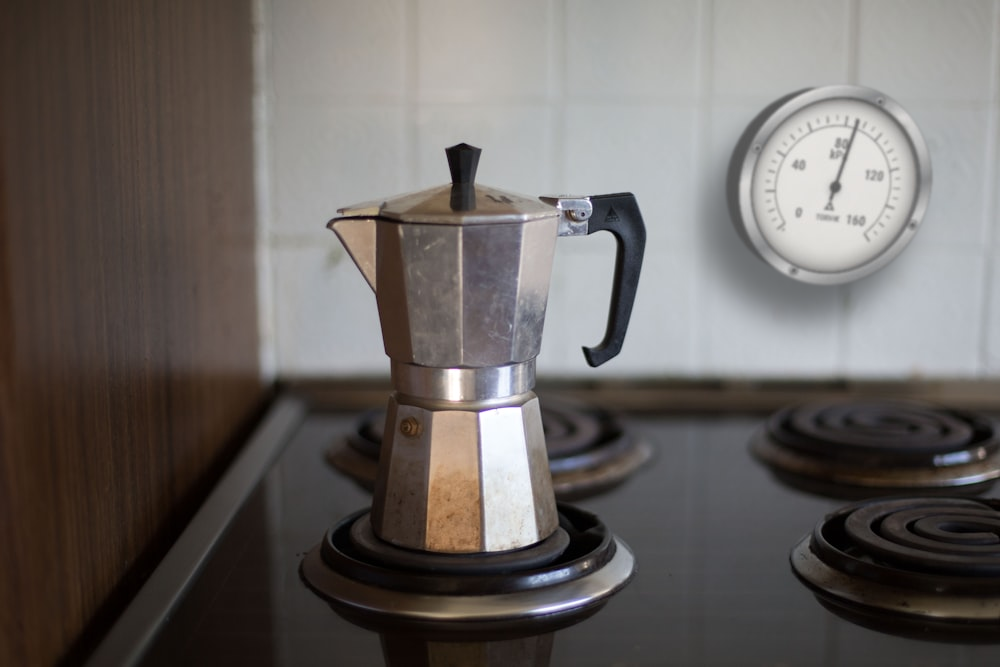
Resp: 85 kPa
